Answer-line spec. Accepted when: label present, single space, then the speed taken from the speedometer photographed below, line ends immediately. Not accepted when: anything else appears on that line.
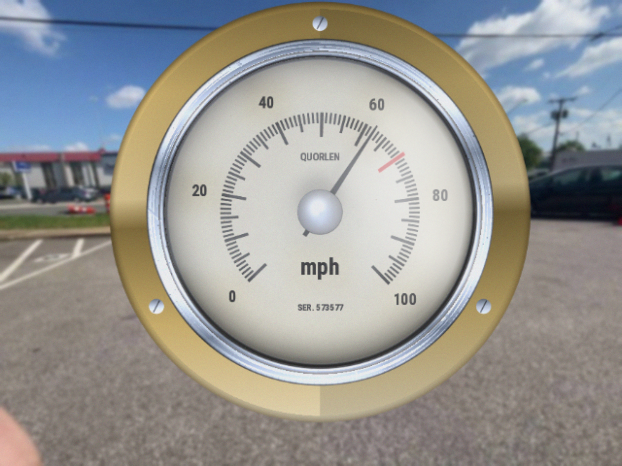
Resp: 62 mph
